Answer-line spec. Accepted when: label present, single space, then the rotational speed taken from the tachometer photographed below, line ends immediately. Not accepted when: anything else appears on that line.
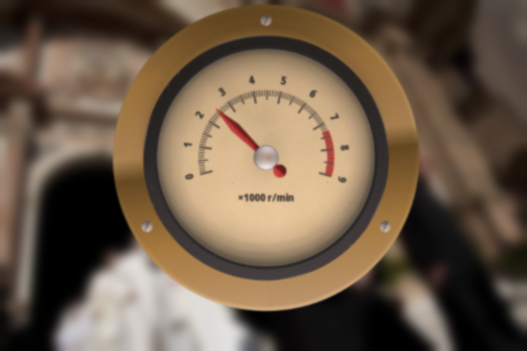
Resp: 2500 rpm
